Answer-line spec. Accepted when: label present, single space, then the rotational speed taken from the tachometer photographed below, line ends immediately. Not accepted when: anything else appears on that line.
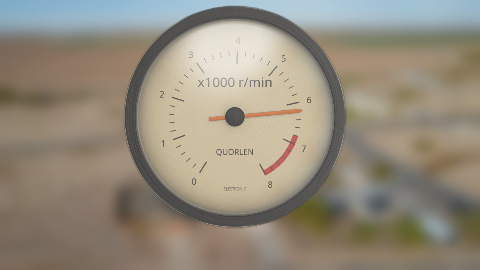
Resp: 6200 rpm
